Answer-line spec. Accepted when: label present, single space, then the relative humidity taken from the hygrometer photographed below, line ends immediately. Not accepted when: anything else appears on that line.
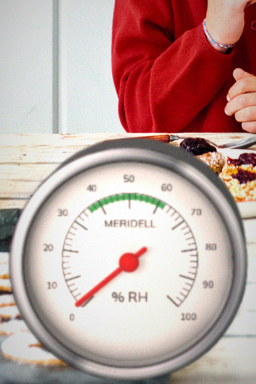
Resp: 2 %
